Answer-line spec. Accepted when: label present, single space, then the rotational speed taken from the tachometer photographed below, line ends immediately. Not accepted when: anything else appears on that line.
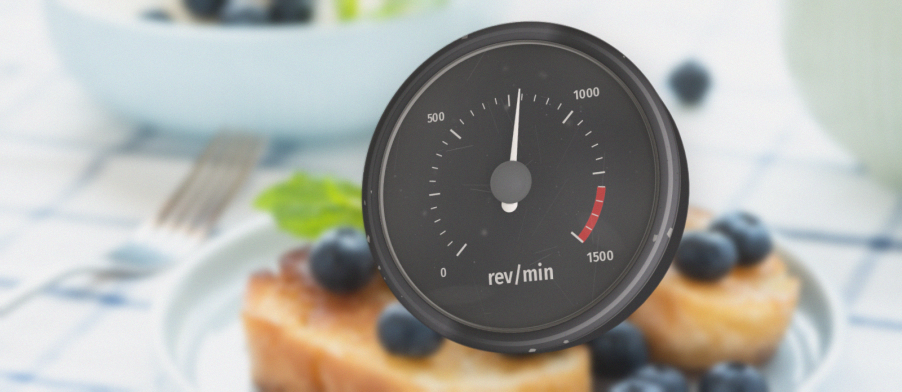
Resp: 800 rpm
